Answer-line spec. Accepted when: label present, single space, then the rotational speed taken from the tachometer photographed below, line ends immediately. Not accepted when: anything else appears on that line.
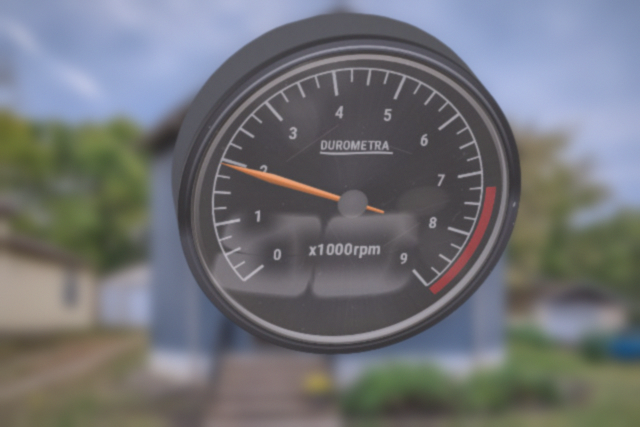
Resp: 2000 rpm
